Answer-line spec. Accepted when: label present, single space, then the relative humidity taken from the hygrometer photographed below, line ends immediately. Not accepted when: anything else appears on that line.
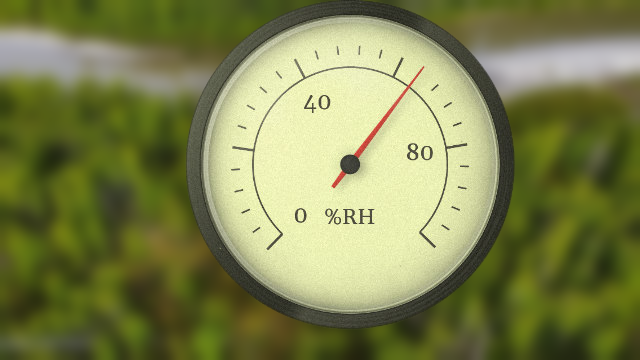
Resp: 64 %
